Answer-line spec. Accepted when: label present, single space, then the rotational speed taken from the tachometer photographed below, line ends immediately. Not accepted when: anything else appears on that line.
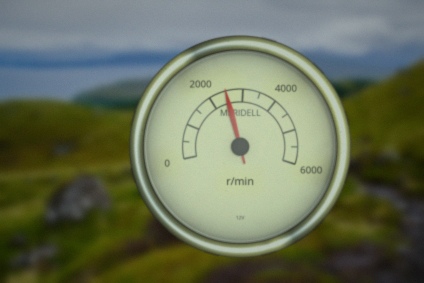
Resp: 2500 rpm
